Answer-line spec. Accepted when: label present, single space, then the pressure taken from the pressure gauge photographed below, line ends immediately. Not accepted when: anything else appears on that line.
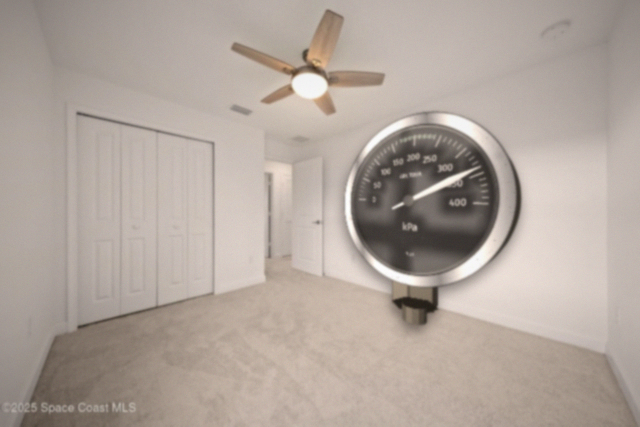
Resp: 340 kPa
